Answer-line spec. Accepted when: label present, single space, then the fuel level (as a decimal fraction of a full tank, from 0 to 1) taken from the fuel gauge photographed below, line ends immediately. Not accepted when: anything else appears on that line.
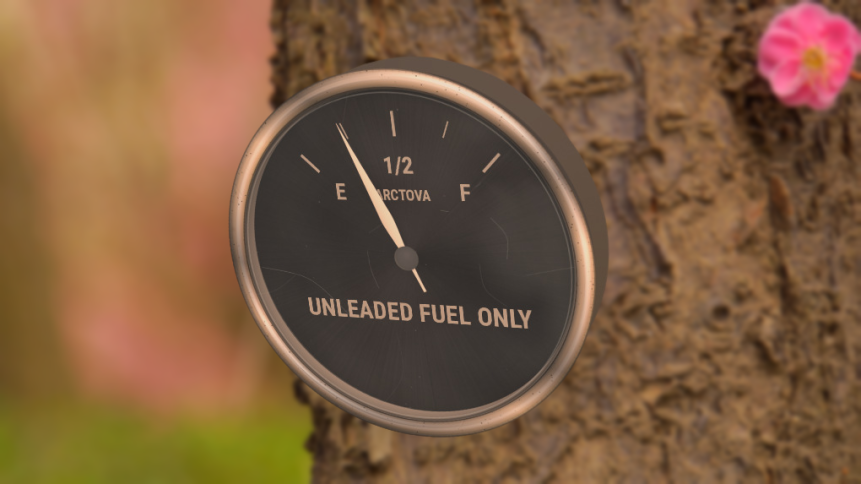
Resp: 0.25
